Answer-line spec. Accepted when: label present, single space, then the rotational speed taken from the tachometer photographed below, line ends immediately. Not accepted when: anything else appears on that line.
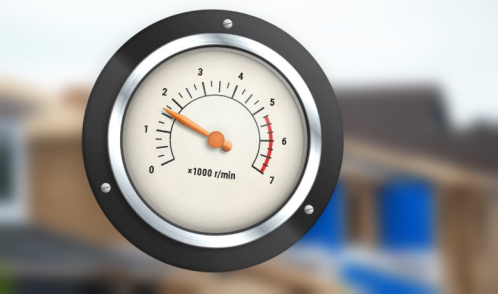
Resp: 1625 rpm
